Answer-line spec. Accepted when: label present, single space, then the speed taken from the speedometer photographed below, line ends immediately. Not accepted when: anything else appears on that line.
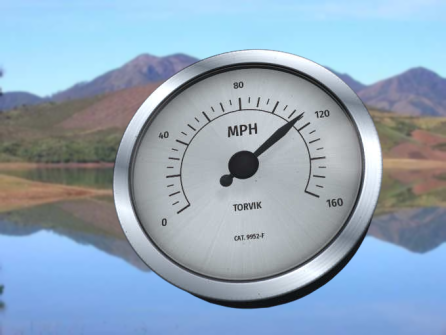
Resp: 115 mph
